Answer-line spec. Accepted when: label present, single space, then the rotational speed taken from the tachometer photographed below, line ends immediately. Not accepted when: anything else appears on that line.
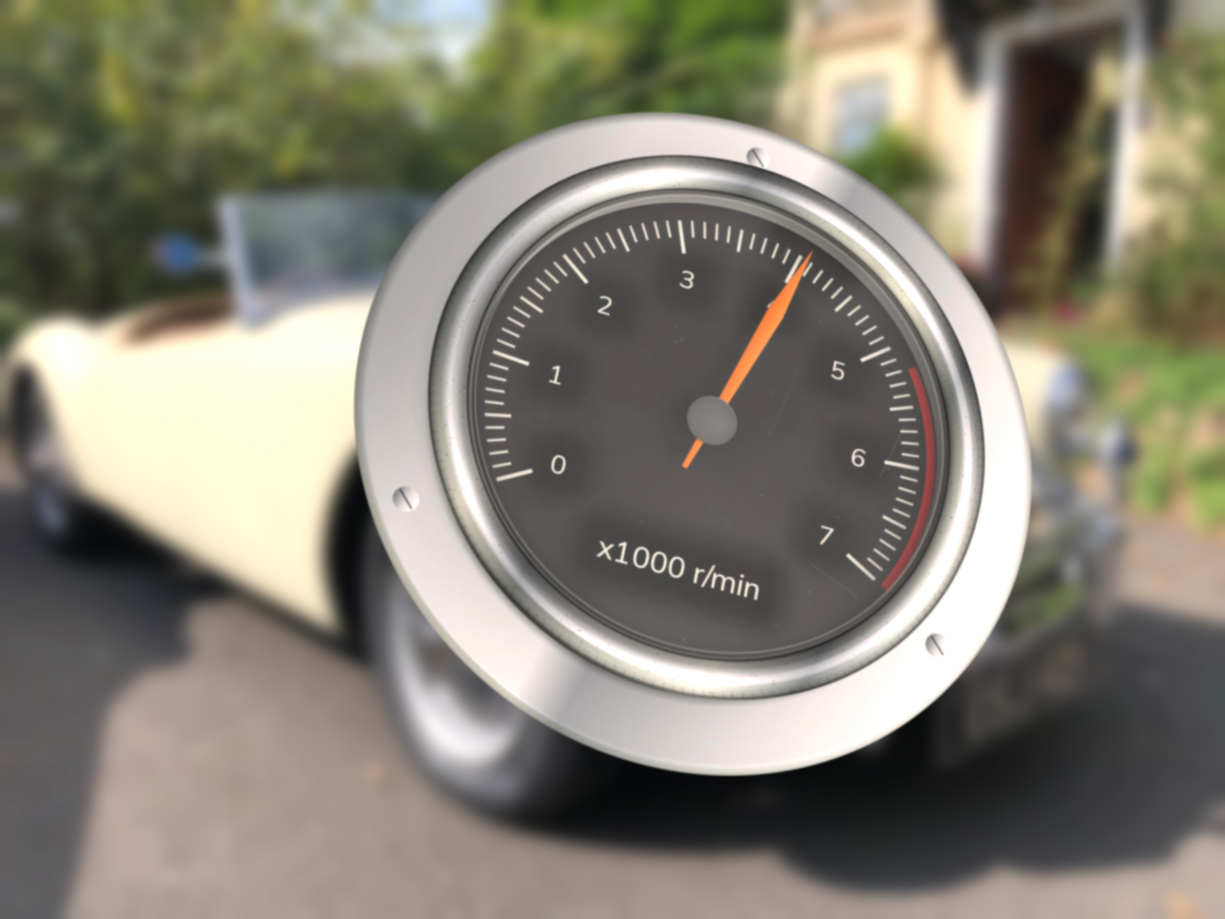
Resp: 4050 rpm
